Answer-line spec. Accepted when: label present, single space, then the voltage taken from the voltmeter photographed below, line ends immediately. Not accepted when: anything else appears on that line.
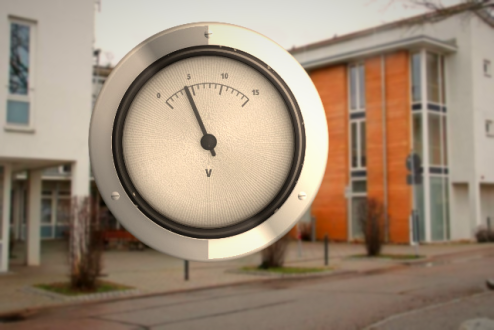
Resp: 4 V
